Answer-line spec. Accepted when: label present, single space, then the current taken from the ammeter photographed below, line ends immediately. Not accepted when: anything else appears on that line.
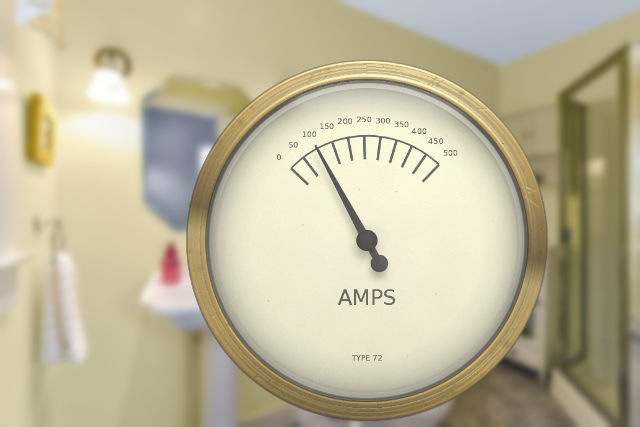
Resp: 100 A
